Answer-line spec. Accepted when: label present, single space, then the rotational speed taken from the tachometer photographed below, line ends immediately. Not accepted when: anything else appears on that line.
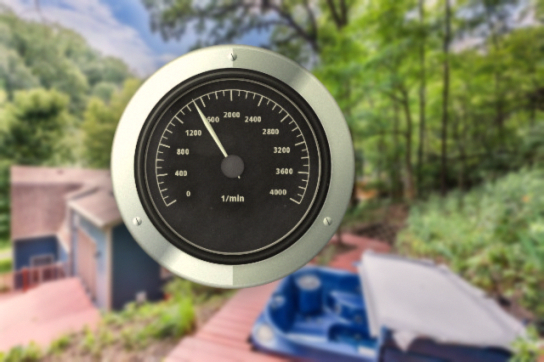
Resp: 1500 rpm
